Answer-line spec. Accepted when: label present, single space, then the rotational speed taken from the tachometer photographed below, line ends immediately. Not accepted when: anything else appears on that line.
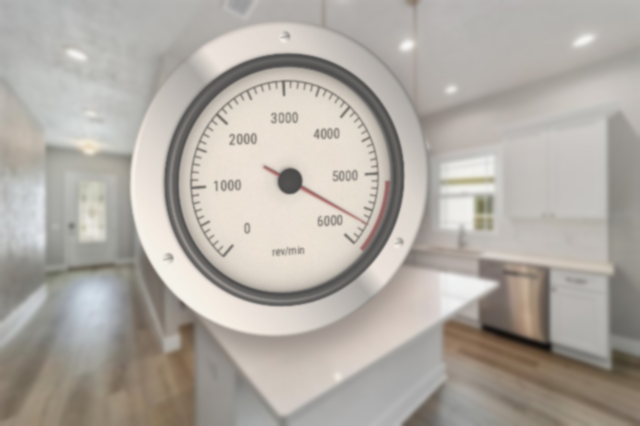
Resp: 5700 rpm
